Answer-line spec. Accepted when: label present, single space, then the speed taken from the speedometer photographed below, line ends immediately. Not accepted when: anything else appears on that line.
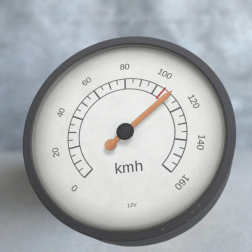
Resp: 110 km/h
